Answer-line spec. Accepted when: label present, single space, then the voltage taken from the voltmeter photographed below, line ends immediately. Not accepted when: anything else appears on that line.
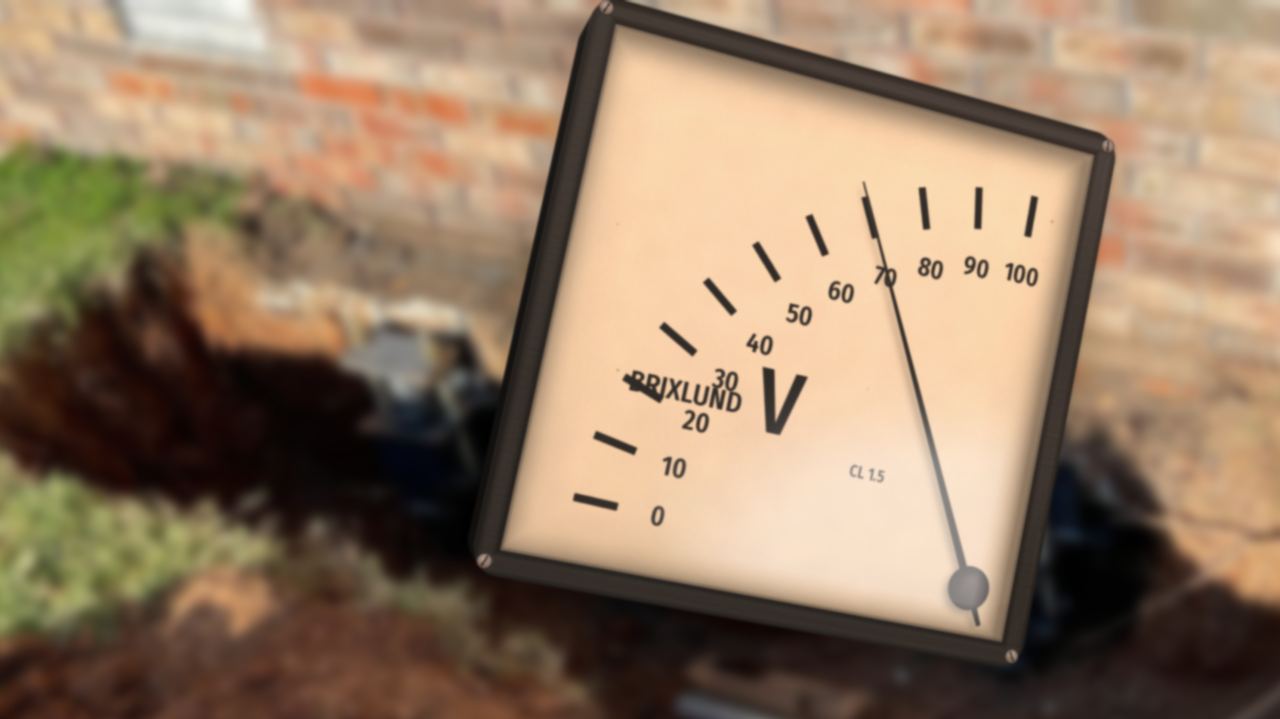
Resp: 70 V
